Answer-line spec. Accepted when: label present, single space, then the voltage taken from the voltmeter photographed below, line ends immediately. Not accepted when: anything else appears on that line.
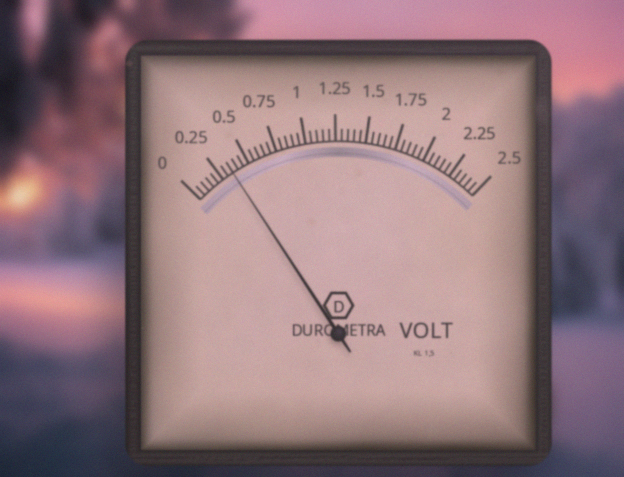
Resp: 0.35 V
